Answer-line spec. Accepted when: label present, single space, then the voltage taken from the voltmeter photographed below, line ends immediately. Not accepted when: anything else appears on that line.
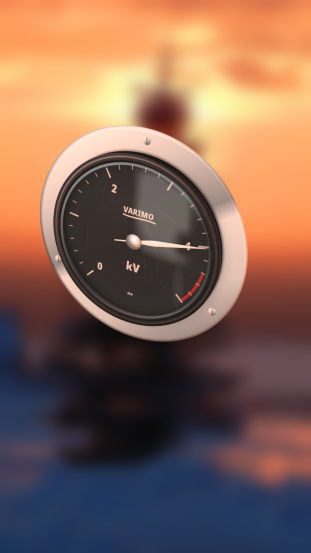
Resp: 4 kV
